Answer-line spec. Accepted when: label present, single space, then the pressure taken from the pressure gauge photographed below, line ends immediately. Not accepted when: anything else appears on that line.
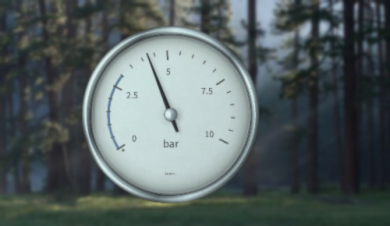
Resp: 4.25 bar
